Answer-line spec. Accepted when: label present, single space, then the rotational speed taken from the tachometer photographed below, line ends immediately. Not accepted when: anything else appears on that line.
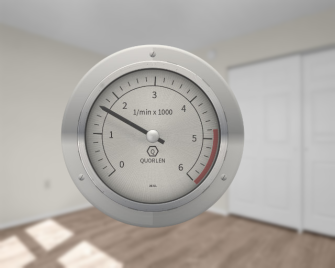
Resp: 1600 rpm
